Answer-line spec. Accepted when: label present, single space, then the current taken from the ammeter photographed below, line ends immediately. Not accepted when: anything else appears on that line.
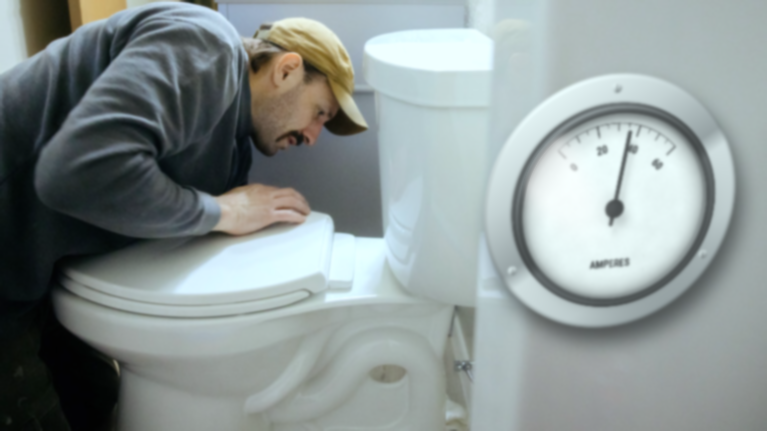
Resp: 35 A
